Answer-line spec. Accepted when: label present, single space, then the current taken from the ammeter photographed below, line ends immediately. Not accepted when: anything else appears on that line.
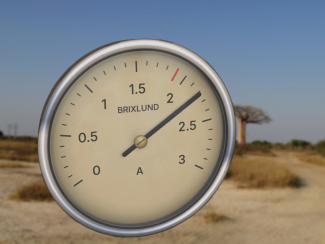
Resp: 2.2 A
